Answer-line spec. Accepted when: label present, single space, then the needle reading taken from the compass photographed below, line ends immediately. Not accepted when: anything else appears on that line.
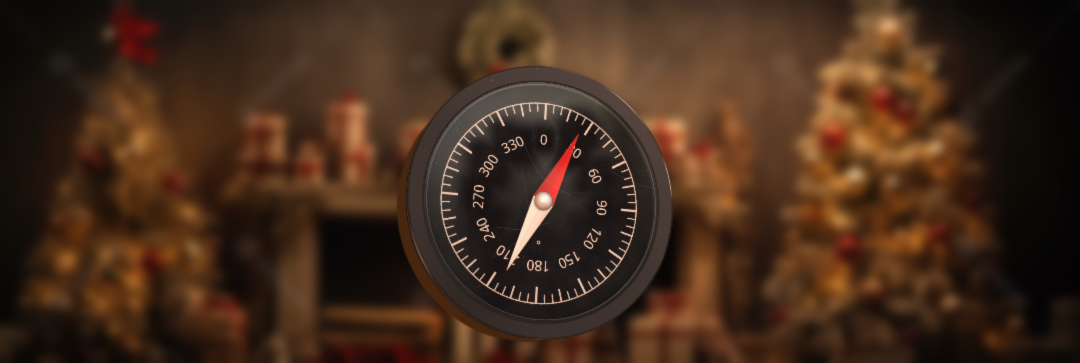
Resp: 25 °
